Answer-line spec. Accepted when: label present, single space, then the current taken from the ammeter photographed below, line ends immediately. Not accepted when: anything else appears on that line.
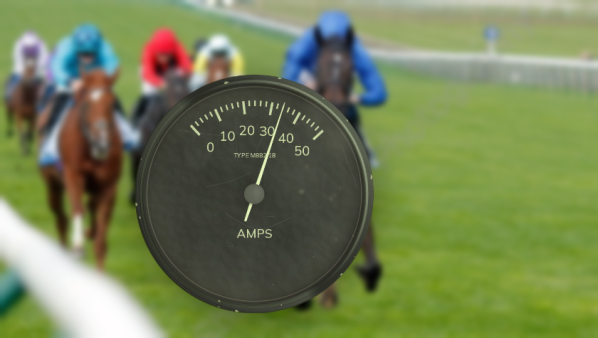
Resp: 34 A
